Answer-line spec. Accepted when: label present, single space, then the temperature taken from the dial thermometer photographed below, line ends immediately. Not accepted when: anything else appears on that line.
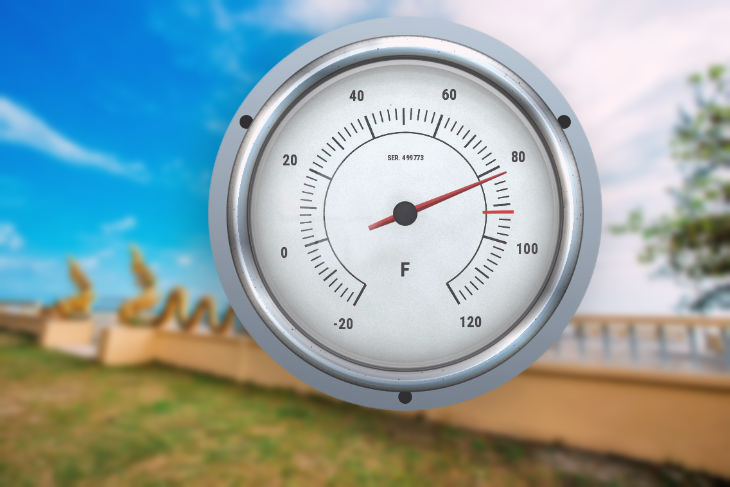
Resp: 82 °F
